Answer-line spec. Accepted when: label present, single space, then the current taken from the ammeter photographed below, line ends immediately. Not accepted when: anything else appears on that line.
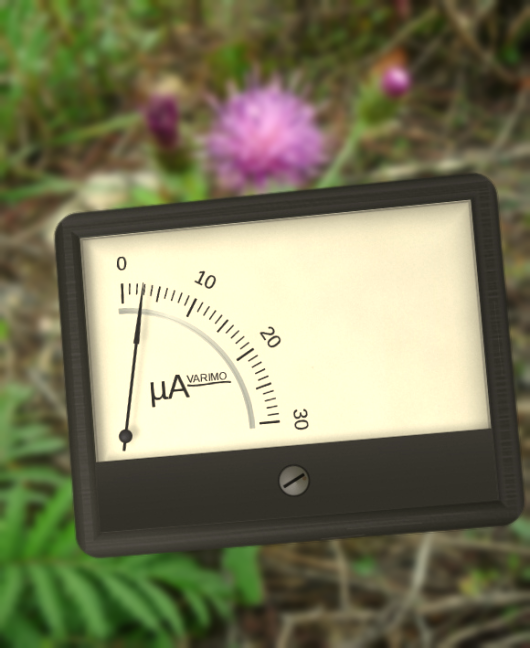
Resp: 3 µA
